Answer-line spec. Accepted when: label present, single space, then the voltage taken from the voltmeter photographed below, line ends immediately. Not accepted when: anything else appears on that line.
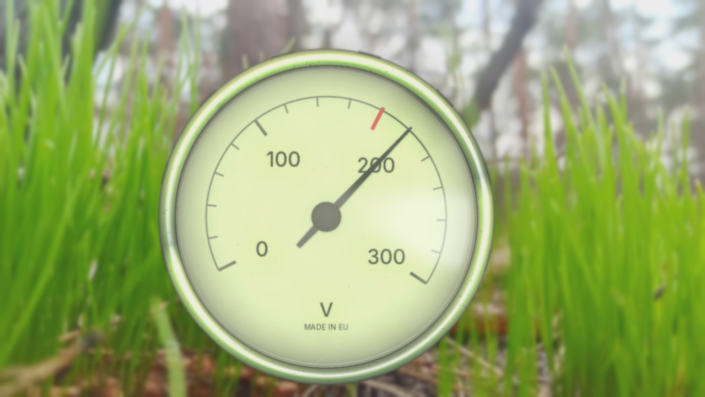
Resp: 200 V
